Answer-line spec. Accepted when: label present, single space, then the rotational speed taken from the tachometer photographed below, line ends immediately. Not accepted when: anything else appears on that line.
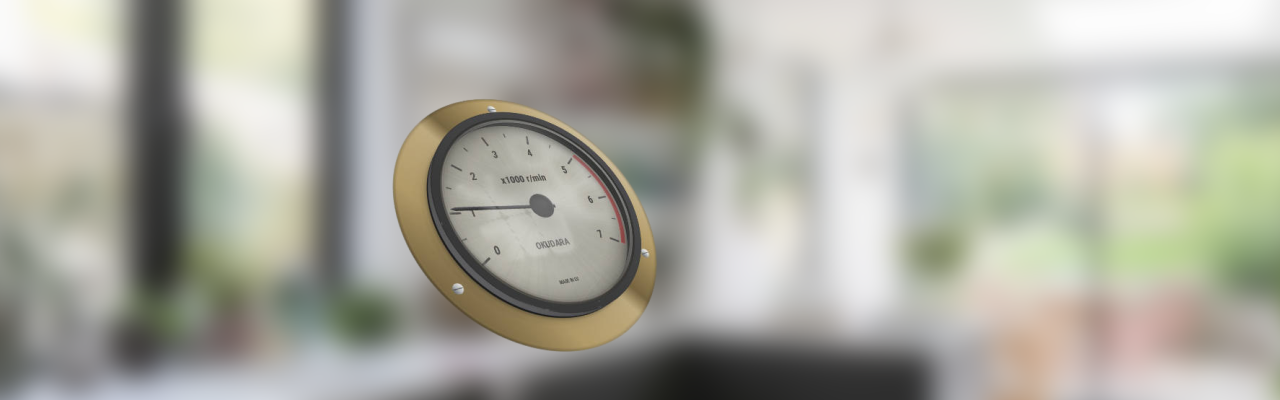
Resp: 1000 rpm
